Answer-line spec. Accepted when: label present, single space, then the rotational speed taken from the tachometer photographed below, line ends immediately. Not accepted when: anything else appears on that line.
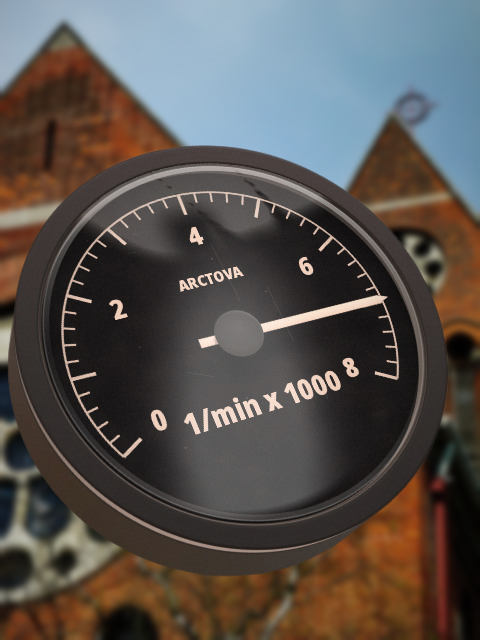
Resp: 7000 rpm
